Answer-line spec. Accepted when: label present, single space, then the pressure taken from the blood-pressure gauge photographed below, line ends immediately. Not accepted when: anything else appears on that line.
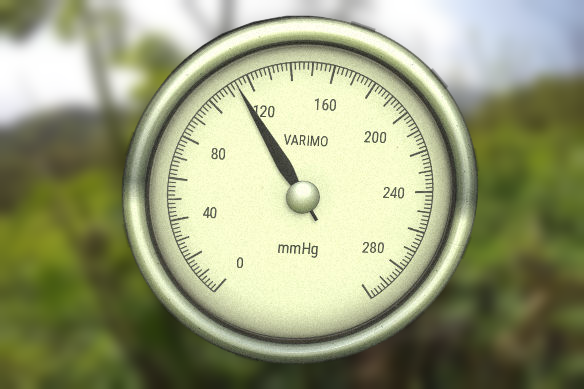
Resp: 114 mmHg
